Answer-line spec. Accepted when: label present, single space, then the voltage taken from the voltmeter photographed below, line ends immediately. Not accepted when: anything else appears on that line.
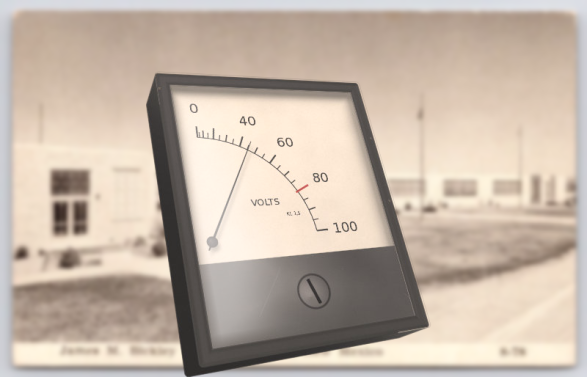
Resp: 45 V
